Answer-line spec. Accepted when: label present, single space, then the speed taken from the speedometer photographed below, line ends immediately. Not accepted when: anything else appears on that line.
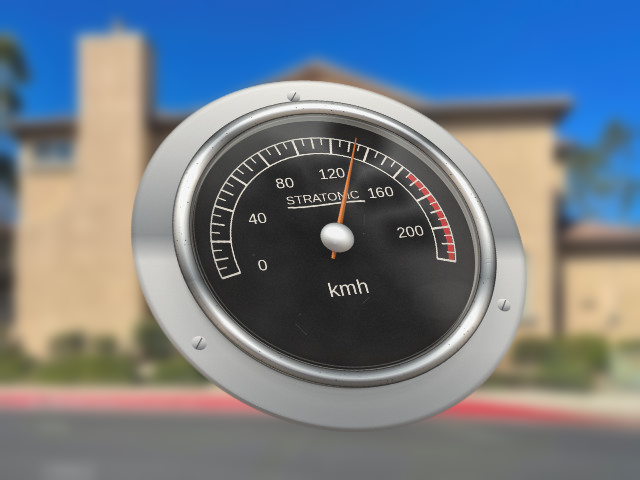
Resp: 132.5 km/h
